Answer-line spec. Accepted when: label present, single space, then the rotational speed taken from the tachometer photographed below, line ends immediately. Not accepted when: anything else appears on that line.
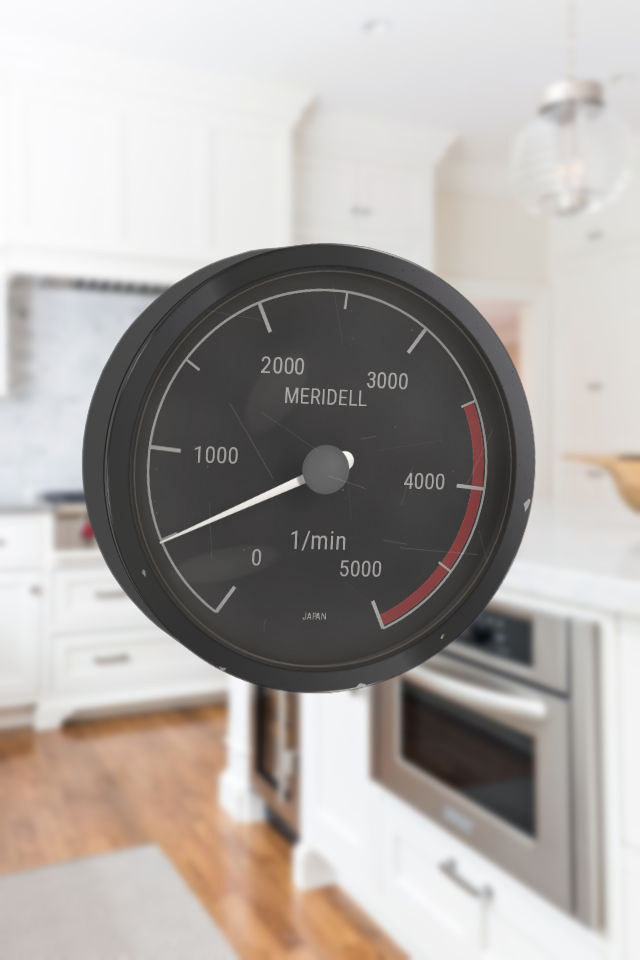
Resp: 500 rpm
